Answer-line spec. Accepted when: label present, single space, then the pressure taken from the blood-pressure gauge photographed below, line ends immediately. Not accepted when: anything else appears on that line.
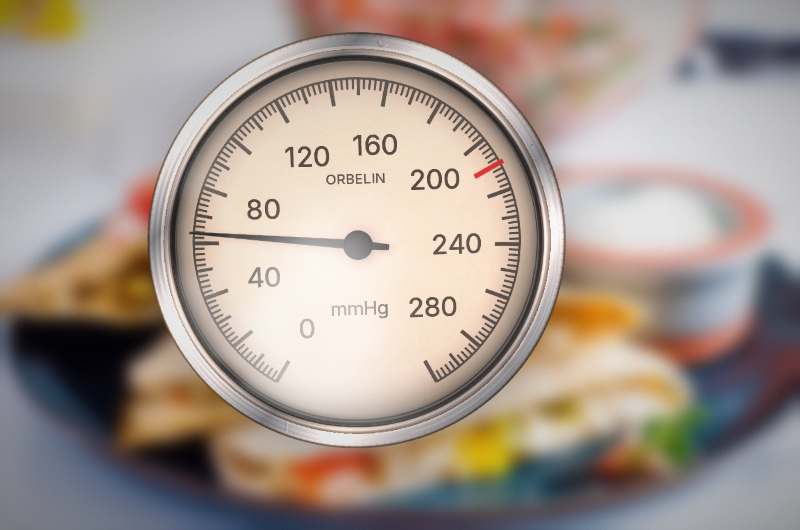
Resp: 64 mmHg
